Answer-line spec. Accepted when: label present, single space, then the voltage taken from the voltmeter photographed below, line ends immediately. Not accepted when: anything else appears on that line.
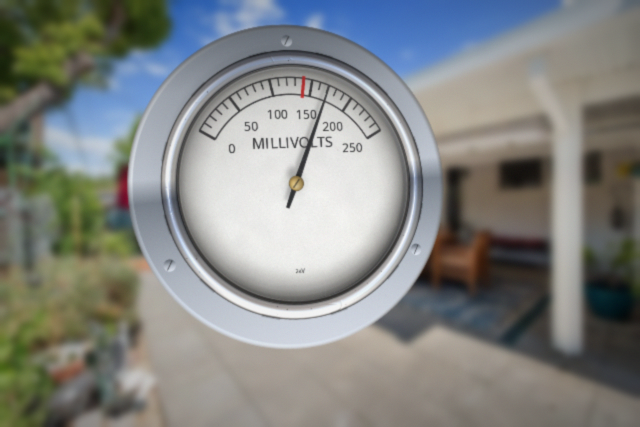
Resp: 170 mV
